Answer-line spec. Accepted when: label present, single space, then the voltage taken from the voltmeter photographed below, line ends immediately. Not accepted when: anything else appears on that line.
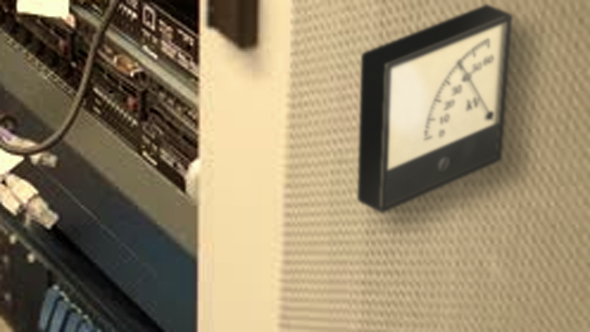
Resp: 40 kV
